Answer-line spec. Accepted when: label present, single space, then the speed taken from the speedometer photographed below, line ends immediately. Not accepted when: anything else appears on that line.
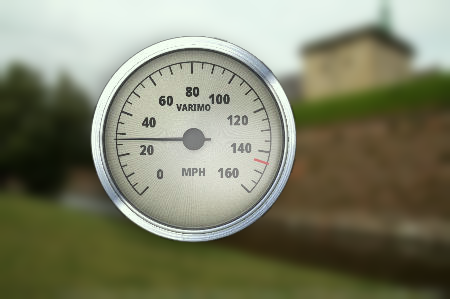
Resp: 27.5 mph
